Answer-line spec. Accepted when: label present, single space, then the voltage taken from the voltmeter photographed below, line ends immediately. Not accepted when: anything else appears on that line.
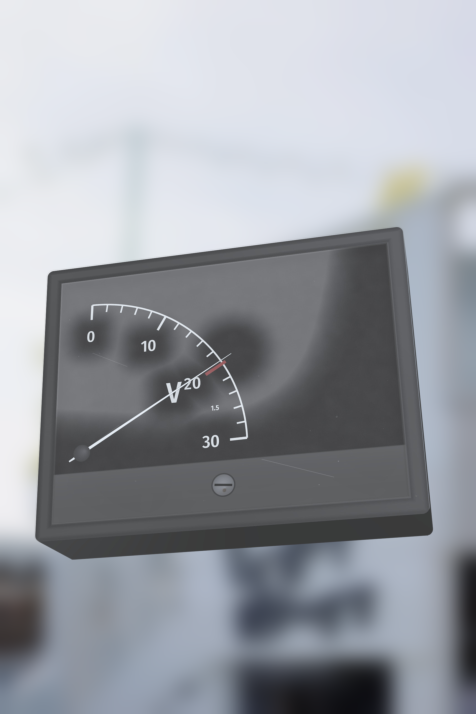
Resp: 20 V
